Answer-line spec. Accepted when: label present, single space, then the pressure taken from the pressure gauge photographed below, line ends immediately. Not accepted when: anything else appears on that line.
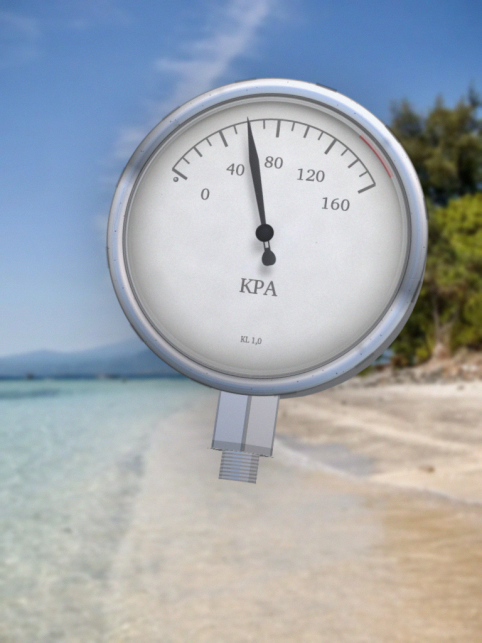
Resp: 60 kPa
